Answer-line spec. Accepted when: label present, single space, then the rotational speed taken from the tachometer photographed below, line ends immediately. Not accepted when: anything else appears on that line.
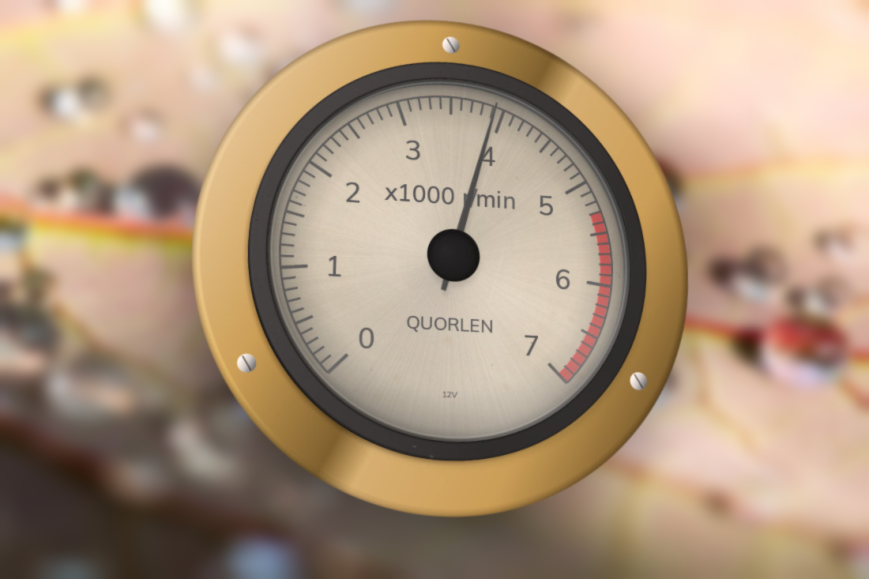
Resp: 3900 rpm
